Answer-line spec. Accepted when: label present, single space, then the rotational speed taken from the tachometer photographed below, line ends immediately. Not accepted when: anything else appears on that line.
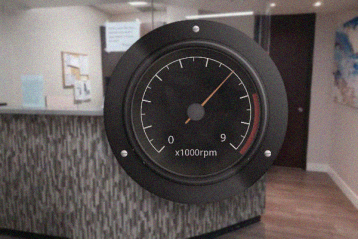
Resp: 6000 rpm
